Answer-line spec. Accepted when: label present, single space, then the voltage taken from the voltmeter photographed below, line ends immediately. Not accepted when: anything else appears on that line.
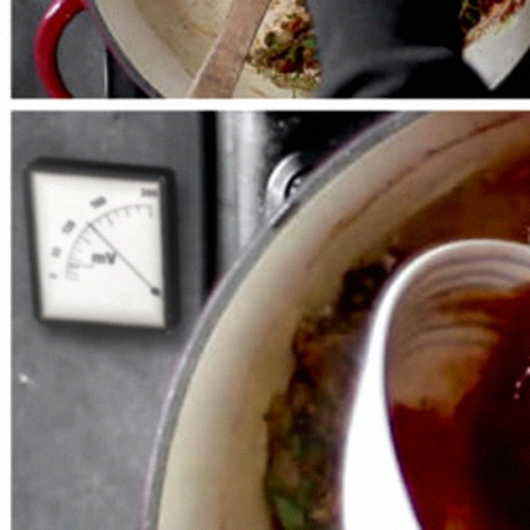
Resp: 140 mV
